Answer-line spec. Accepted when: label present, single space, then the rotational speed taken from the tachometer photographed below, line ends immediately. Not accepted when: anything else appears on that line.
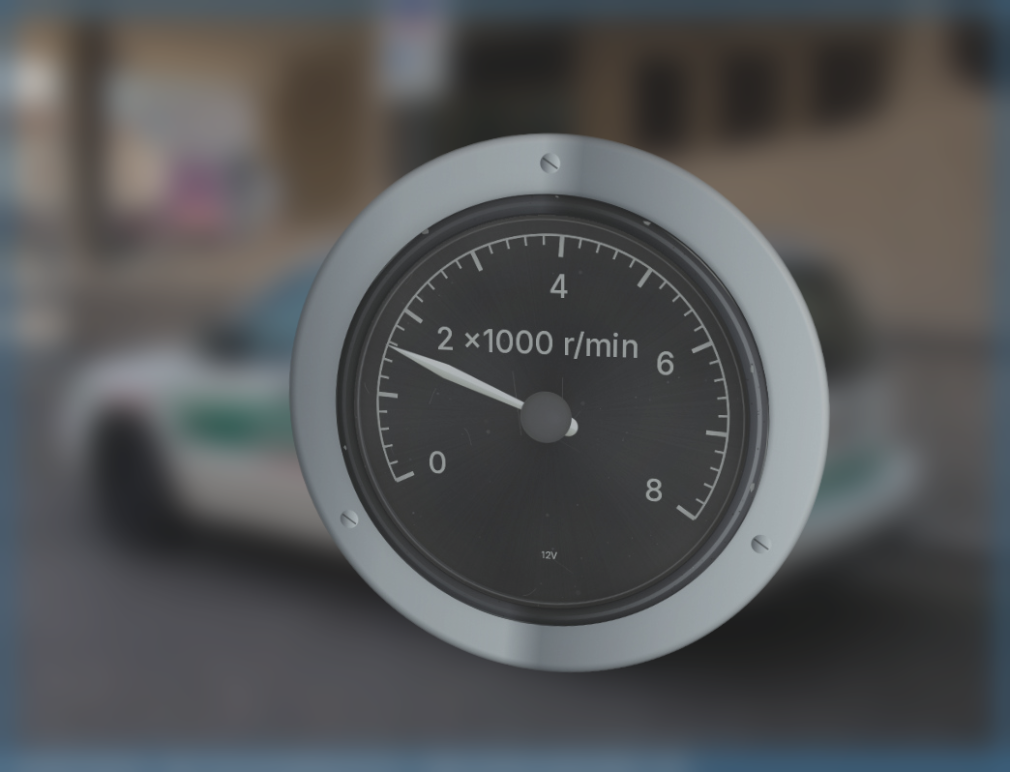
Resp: 1600 rpm
